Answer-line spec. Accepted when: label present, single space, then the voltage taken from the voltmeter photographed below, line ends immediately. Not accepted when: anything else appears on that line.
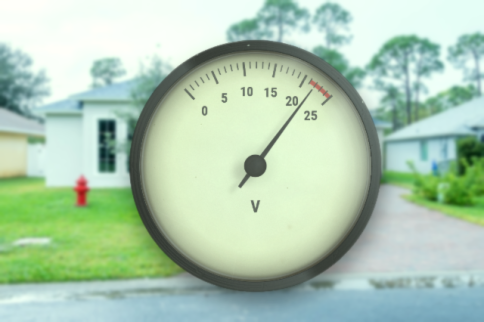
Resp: 22 V
